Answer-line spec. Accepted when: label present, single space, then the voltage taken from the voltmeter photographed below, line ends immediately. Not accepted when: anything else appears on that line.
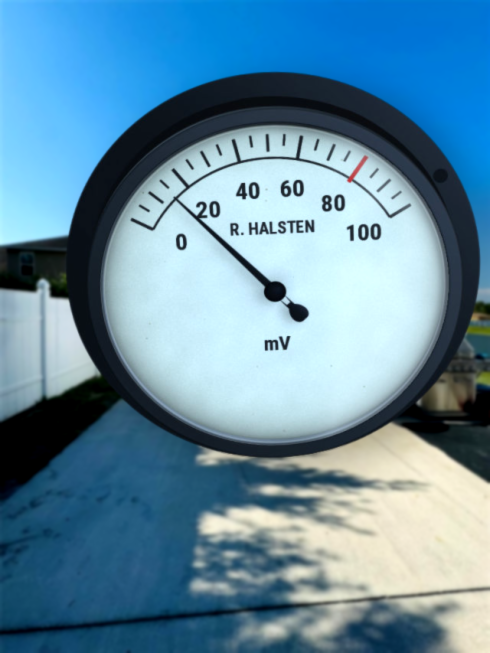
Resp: 15 mV
